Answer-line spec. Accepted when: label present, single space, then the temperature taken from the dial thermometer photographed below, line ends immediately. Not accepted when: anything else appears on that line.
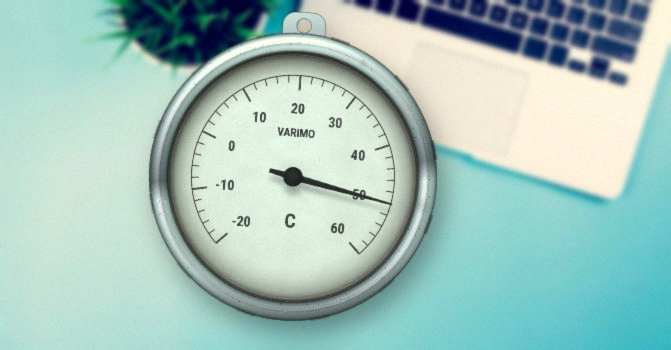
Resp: 50 °C
